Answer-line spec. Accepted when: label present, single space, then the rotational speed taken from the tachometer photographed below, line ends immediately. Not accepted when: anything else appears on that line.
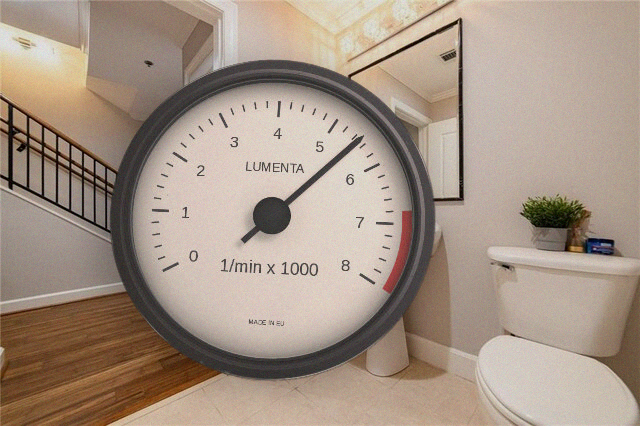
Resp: 5500 rpm
